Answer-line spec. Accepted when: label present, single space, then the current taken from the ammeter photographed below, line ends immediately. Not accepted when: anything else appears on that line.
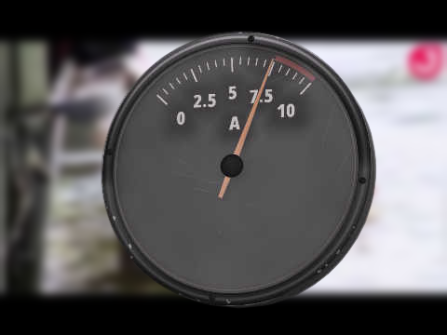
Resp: 7.5 A
